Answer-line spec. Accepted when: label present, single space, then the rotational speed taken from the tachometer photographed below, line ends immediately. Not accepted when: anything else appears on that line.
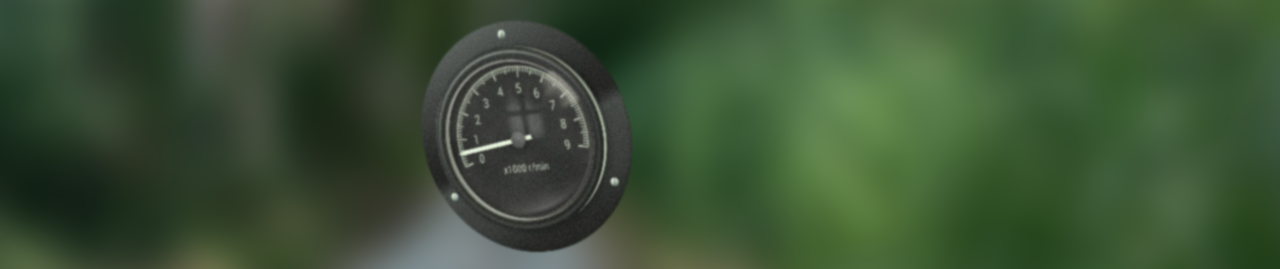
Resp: 500 rpm
